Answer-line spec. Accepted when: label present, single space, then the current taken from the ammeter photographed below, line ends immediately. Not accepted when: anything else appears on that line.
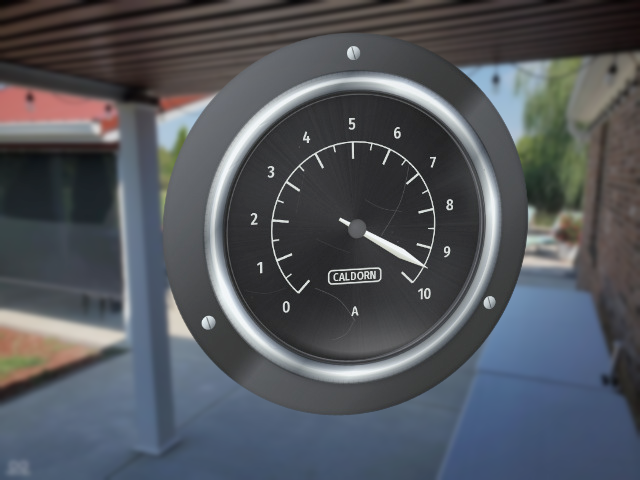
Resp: 9.5 A
